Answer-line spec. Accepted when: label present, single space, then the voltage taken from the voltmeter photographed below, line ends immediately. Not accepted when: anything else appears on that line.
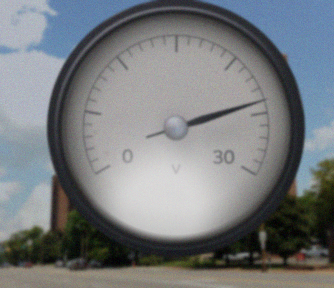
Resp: 24 V
